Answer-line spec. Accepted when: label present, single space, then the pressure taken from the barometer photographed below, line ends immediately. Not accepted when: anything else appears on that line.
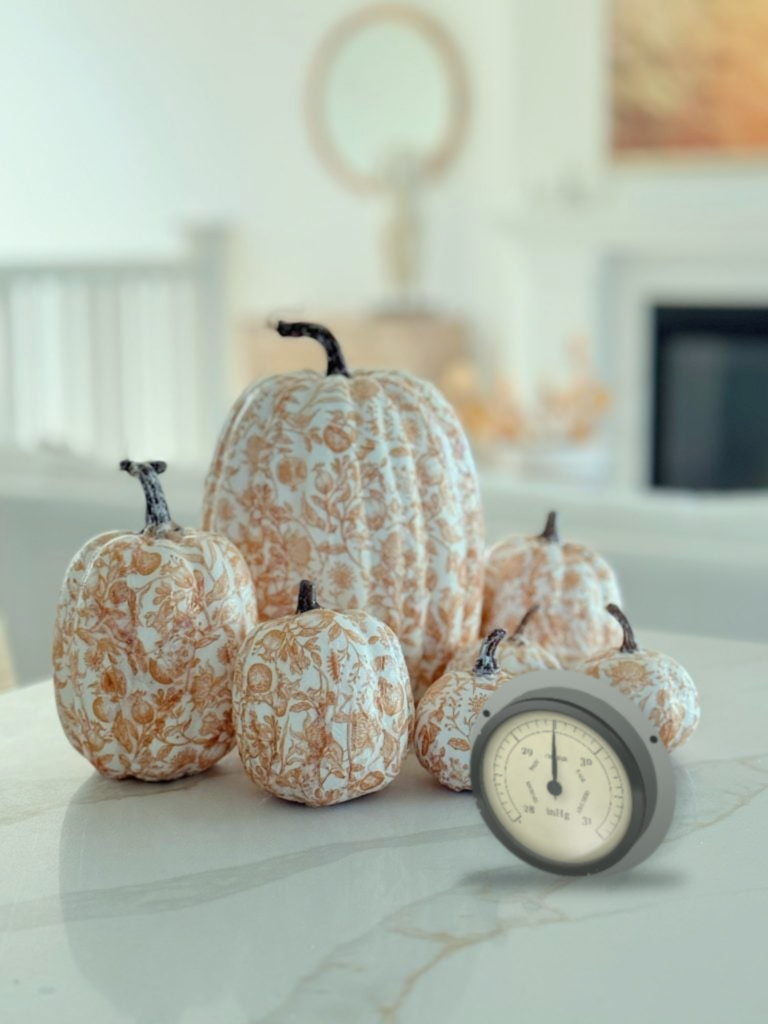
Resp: 29.5 inHg
